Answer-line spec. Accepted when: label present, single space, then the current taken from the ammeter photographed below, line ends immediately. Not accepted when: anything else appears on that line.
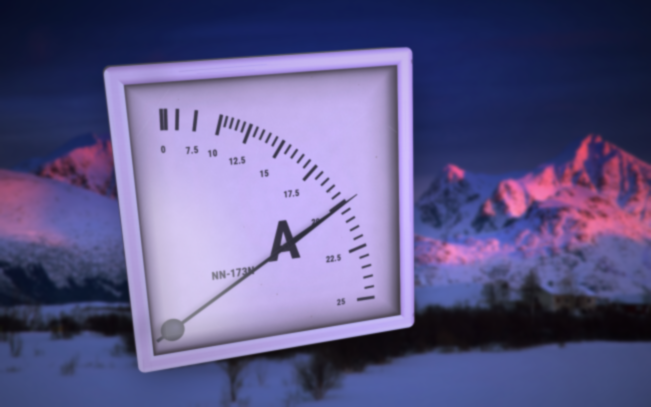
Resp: 20 A
